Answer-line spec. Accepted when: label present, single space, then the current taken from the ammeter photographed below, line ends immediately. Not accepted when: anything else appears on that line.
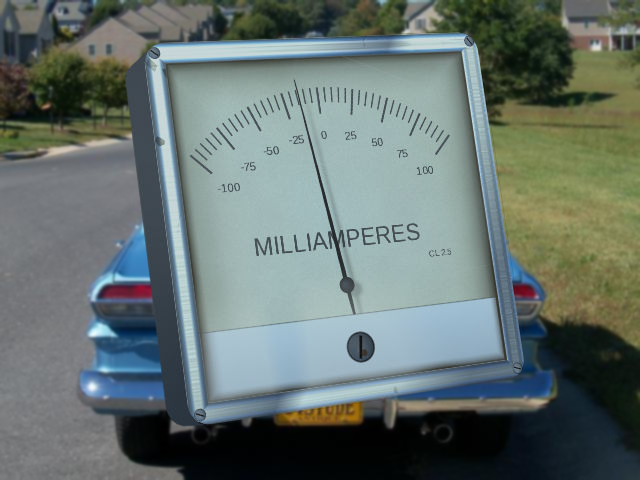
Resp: -15 mA
